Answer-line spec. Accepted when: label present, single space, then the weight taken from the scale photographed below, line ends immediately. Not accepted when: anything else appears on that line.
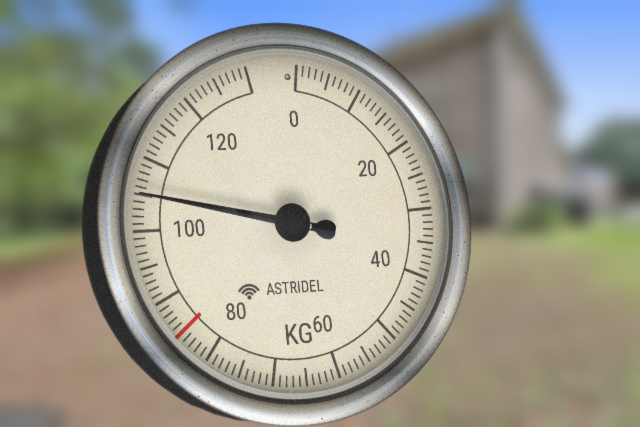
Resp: 105 kg
